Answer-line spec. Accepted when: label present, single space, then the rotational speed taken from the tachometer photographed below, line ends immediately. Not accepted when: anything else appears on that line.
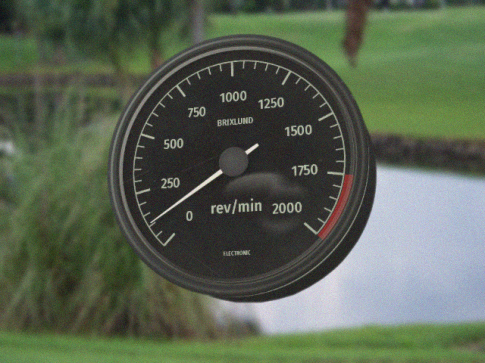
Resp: 100 rpm
